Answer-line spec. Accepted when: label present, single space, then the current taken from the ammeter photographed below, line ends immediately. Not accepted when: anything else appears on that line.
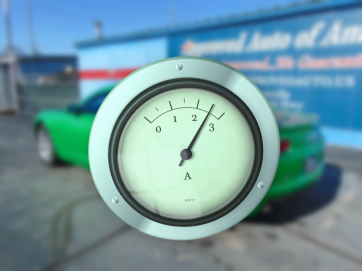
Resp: 2.5 A
